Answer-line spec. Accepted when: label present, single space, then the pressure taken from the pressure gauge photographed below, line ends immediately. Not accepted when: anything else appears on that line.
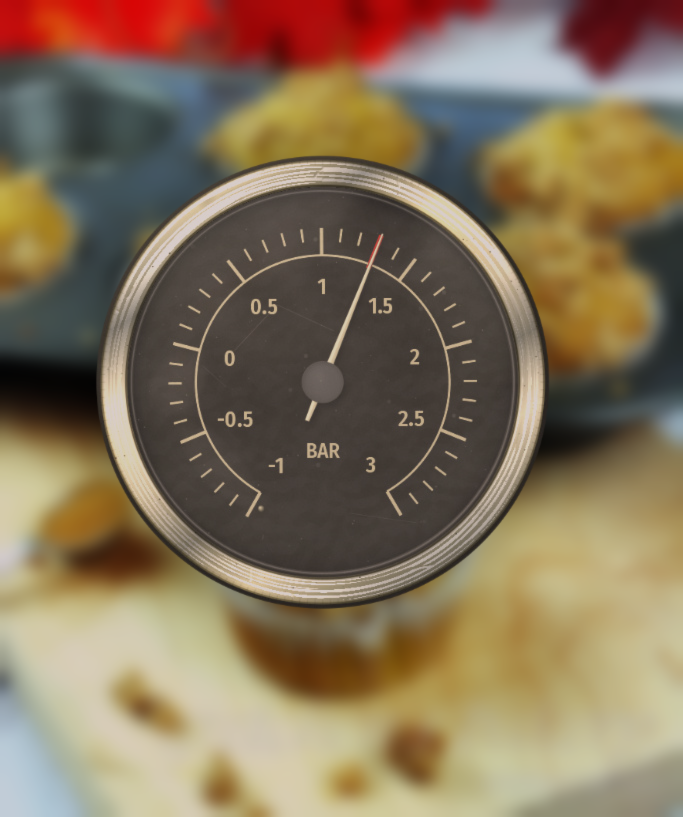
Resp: 1.3 bar
